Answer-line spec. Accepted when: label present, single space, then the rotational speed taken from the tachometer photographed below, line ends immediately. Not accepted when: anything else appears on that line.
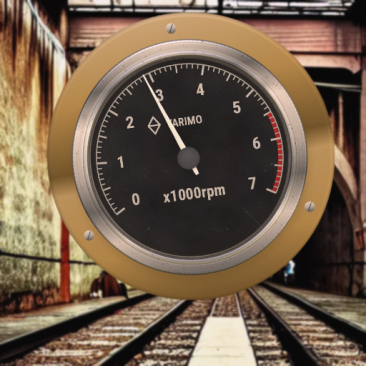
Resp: 2900 rpm
